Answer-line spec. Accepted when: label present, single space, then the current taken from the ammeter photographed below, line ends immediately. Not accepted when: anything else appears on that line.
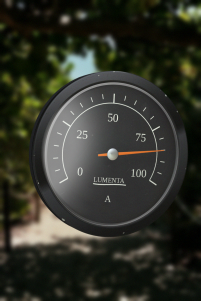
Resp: 85 A
